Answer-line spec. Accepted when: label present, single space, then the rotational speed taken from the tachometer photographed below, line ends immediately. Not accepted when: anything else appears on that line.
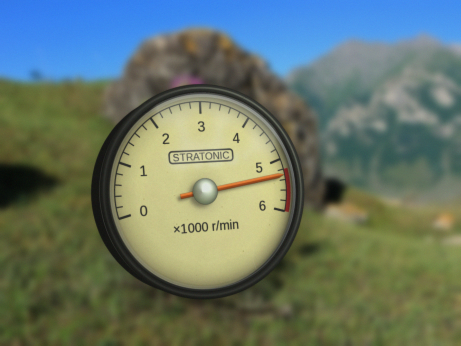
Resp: 5300 rpm
